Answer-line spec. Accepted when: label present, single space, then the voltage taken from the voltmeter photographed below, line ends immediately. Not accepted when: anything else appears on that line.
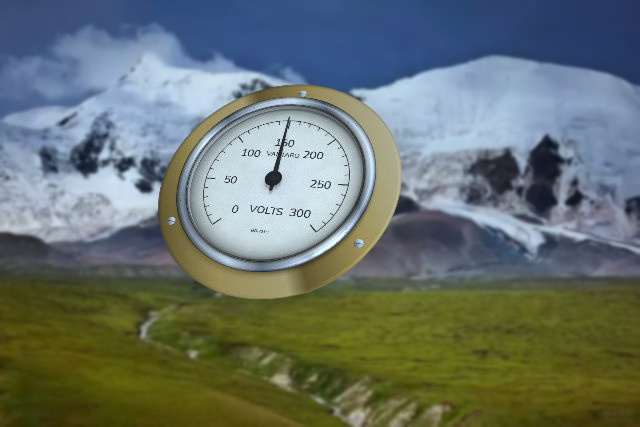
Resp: 150 V
